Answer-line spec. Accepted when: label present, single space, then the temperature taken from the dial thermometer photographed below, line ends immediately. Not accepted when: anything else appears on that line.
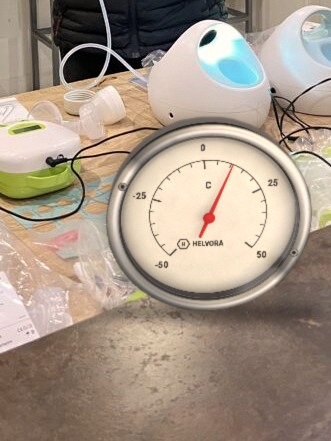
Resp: 10 °C
